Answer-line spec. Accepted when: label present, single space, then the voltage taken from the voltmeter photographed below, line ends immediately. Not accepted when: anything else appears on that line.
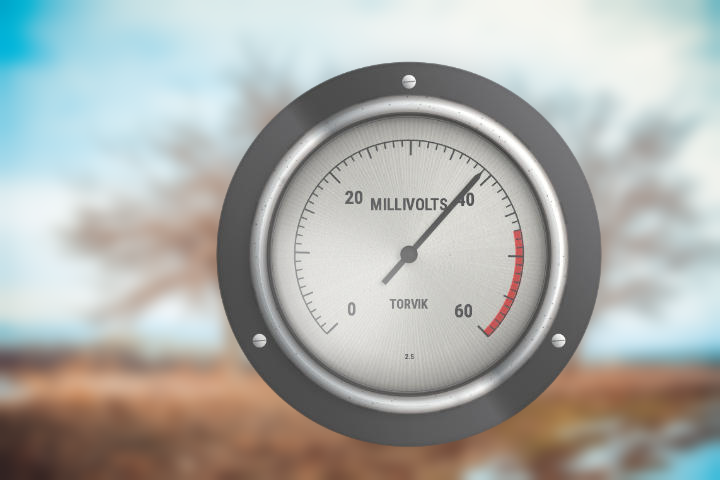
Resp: 39 mV
